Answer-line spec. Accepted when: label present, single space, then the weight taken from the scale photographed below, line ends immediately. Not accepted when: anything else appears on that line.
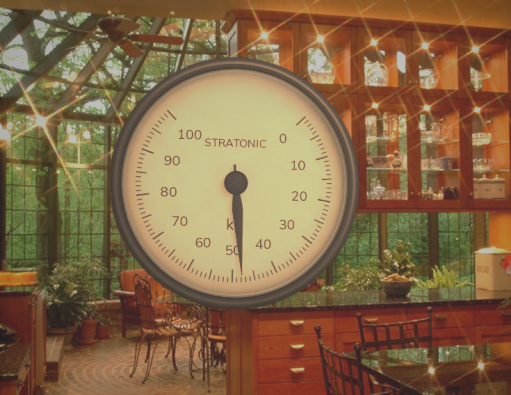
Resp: 48 kg
